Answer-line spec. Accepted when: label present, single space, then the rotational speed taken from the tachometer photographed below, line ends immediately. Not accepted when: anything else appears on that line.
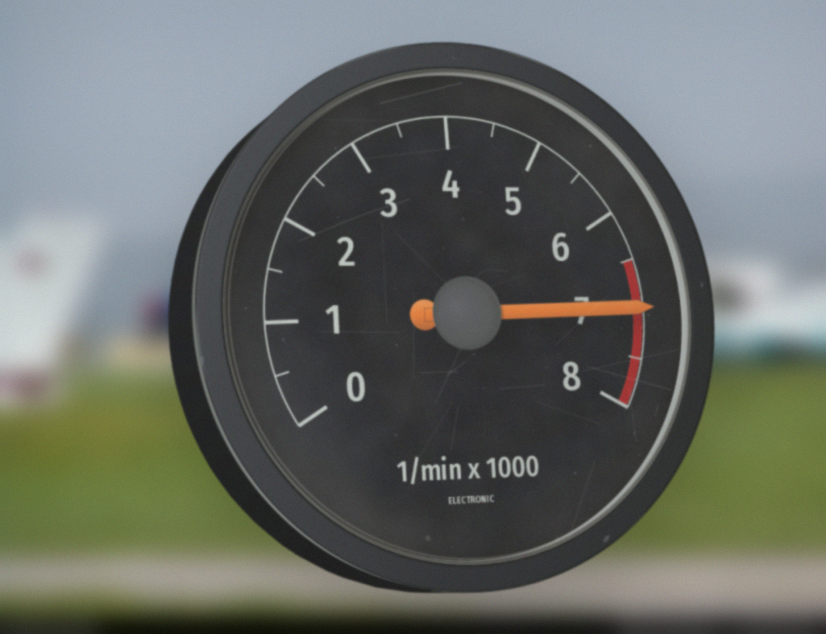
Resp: 7000 rpm
